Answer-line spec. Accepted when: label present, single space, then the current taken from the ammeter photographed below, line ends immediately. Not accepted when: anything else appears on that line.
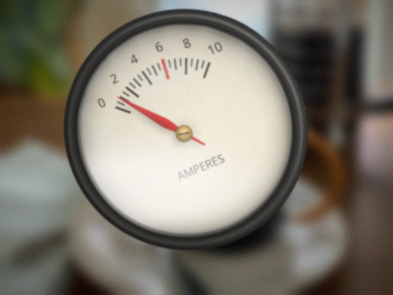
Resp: 1 A
